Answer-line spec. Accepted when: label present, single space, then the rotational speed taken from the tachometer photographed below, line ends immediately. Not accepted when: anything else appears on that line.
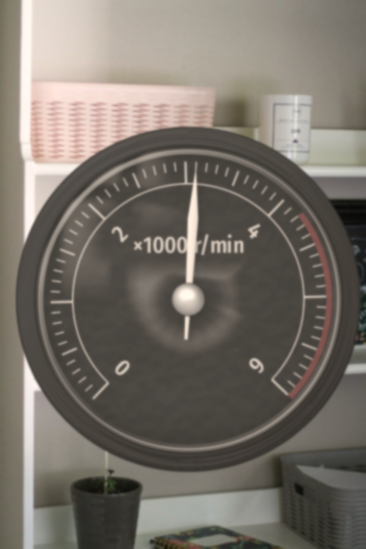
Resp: 3100 rpm
